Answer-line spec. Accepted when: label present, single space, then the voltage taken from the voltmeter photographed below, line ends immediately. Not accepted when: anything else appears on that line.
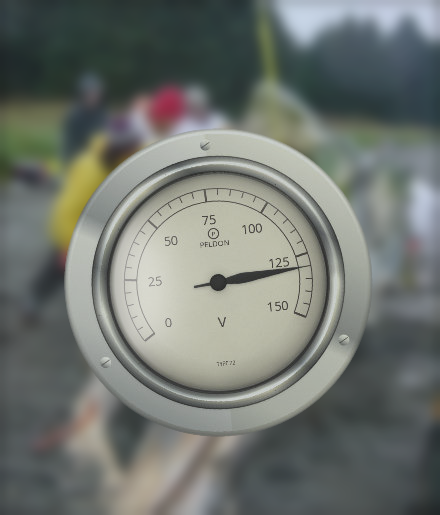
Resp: 130 V
